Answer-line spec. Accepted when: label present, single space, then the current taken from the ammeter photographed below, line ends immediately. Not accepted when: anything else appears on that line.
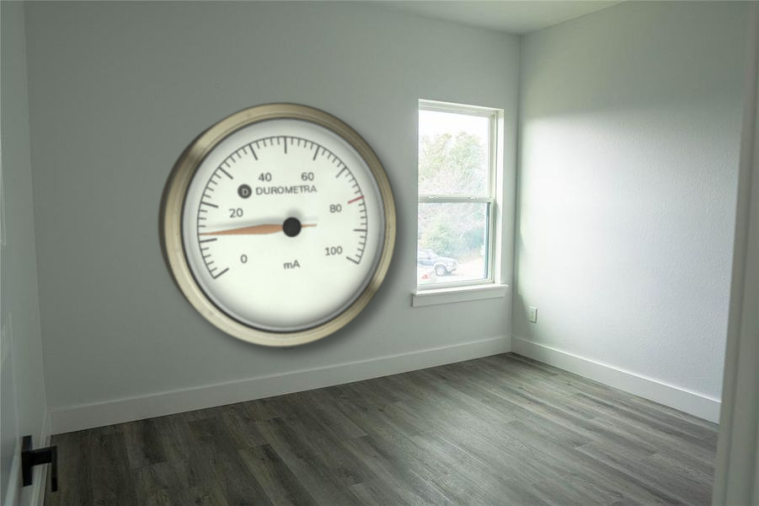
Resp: 12 mA
